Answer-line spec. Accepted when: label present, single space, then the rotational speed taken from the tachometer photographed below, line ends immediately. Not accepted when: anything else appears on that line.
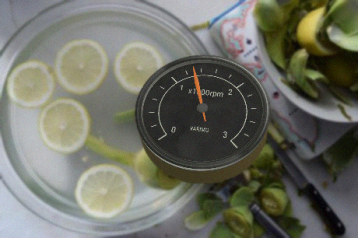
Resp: 1300 rpm
